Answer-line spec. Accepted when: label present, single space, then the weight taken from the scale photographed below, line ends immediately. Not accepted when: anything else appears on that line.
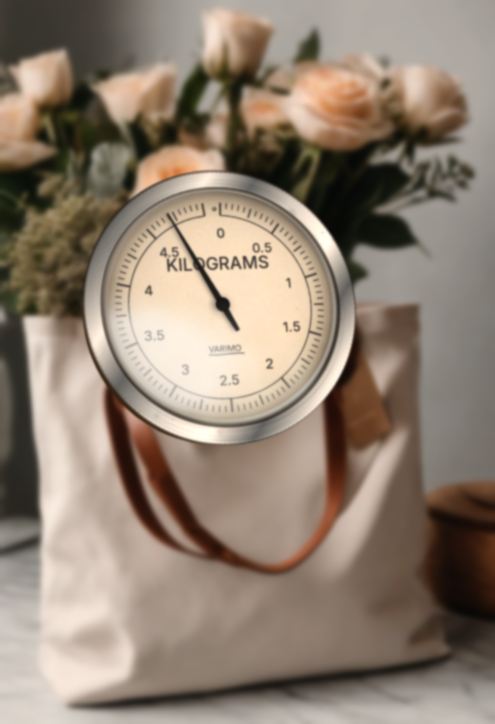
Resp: 4.7 kg
